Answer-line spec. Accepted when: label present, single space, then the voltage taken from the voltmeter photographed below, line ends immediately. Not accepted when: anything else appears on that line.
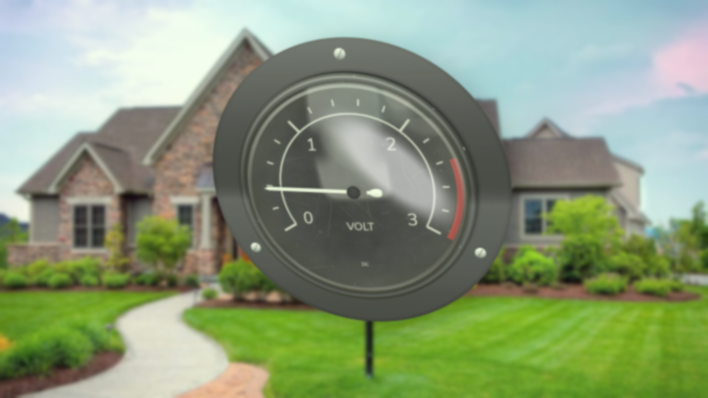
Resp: 0.4 V
